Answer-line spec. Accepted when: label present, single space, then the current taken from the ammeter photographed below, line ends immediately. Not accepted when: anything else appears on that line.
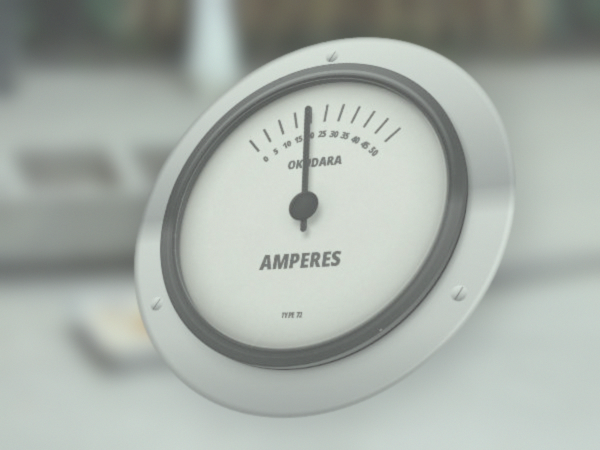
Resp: 20 A
